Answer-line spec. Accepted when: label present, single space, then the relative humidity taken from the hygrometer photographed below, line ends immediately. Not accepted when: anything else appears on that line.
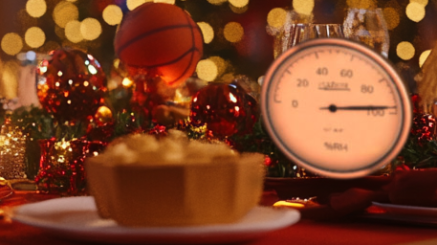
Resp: 96 %
